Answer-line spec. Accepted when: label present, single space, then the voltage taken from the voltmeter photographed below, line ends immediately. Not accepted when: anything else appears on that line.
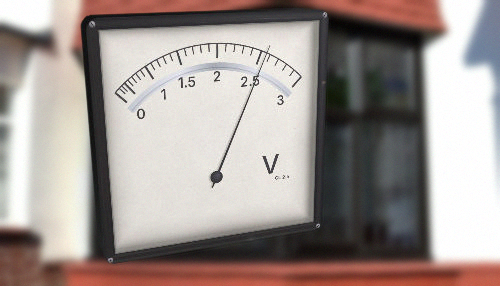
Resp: 2.55 V
